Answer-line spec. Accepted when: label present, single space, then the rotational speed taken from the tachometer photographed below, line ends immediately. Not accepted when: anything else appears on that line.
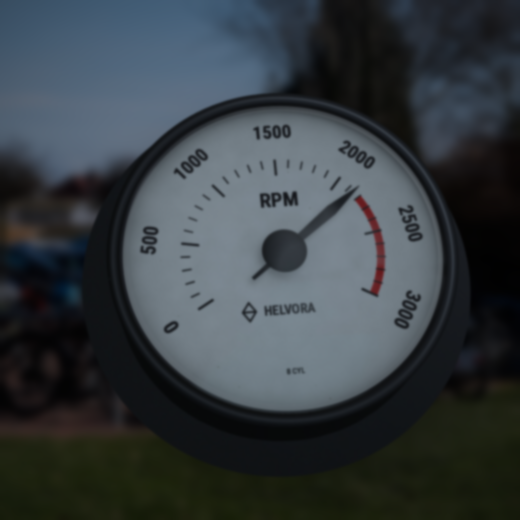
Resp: 2150 rpm
